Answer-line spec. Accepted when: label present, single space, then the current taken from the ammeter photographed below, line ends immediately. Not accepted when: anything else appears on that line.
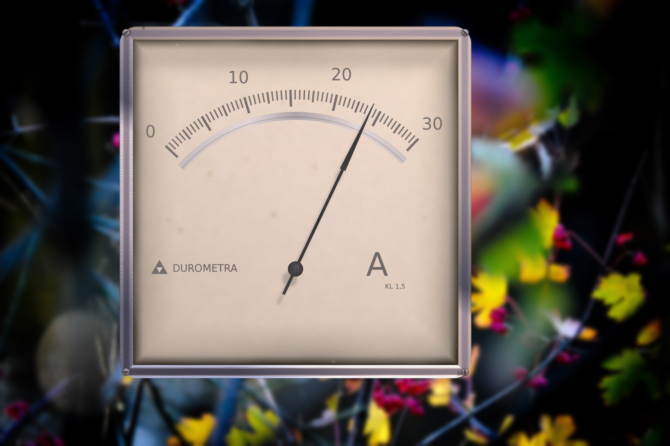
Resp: 24 A
